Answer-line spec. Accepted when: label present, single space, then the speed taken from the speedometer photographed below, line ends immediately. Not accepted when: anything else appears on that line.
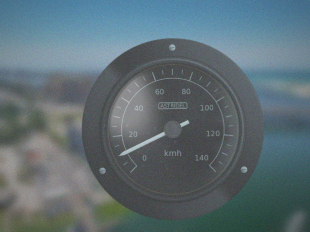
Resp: 10 km/h
